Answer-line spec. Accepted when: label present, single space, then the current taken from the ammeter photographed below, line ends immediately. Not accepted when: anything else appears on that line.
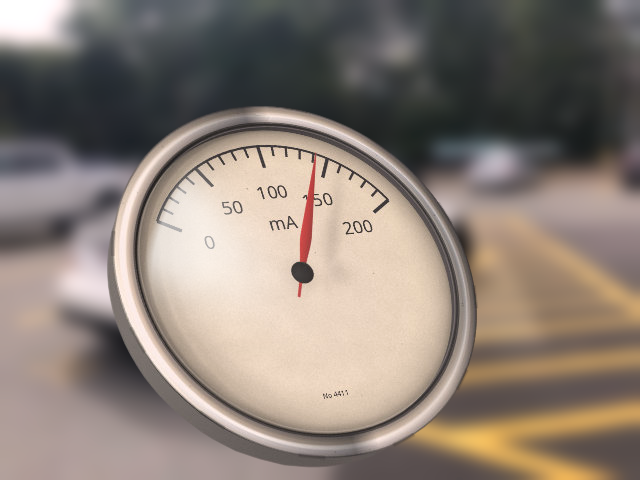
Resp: 140 mA
